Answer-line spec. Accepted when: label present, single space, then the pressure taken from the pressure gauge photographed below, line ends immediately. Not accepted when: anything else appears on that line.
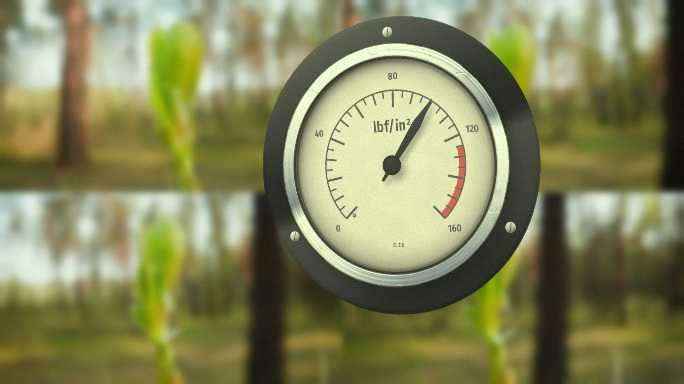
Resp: 100 psi
